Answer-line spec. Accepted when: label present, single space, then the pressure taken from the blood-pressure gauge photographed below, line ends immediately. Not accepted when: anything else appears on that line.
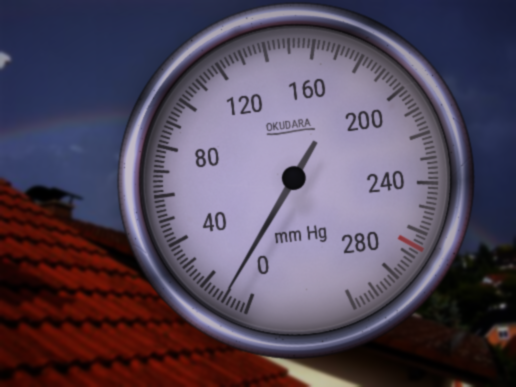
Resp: 10 mmHg
